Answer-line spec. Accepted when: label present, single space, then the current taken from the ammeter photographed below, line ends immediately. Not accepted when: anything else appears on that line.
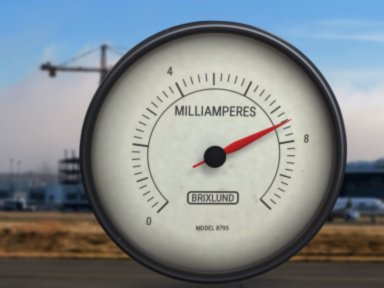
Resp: 7.4 mA
